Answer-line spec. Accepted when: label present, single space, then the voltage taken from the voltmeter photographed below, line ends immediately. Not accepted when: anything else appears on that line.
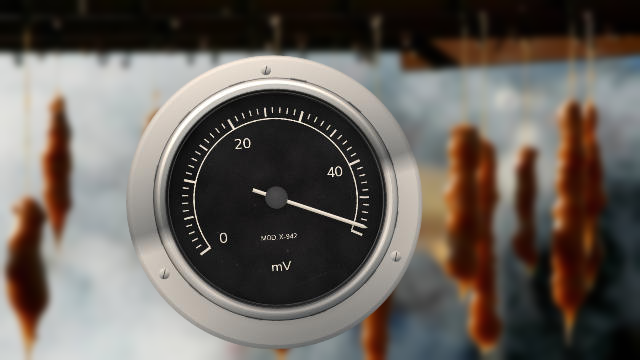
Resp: 49 mV
